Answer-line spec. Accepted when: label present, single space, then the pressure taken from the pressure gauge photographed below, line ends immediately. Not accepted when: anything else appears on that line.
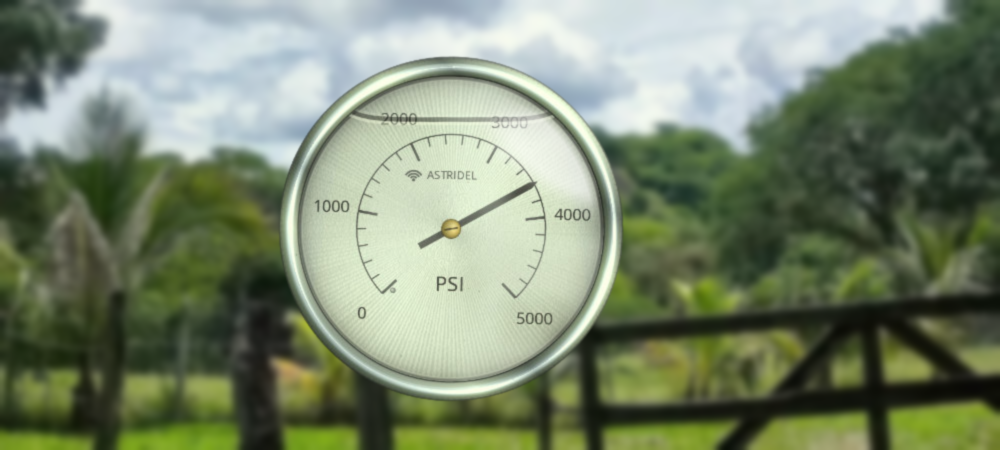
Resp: 3600 psi
